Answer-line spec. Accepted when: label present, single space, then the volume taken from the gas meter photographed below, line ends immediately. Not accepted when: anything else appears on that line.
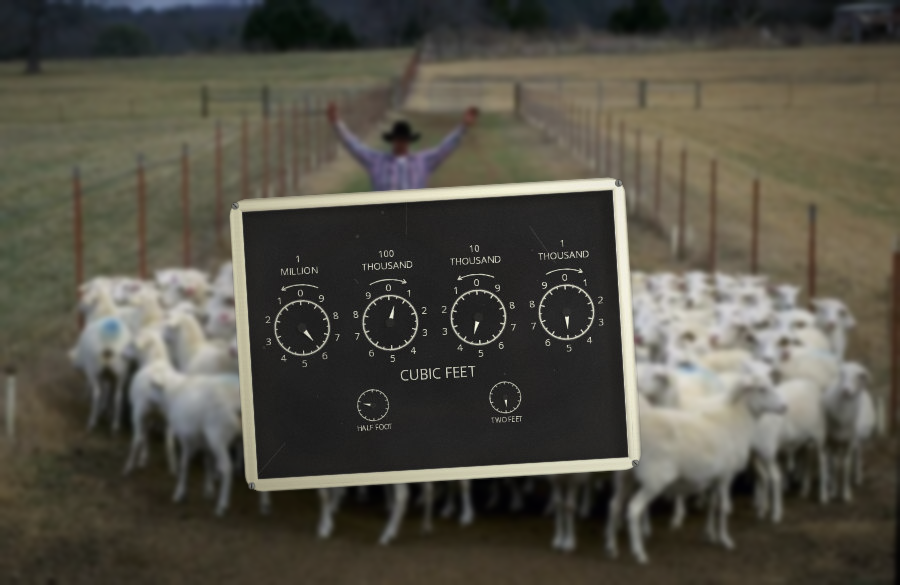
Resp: 604500 ft³
